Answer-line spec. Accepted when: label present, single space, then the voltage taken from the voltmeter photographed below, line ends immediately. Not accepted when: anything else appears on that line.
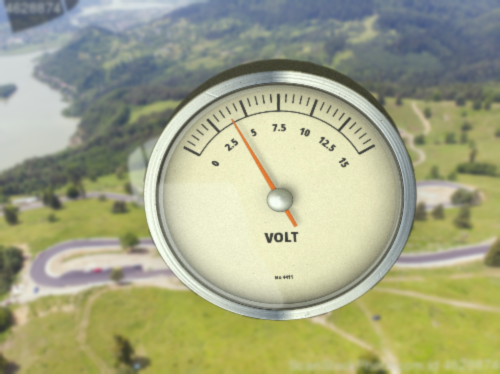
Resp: 4 V
